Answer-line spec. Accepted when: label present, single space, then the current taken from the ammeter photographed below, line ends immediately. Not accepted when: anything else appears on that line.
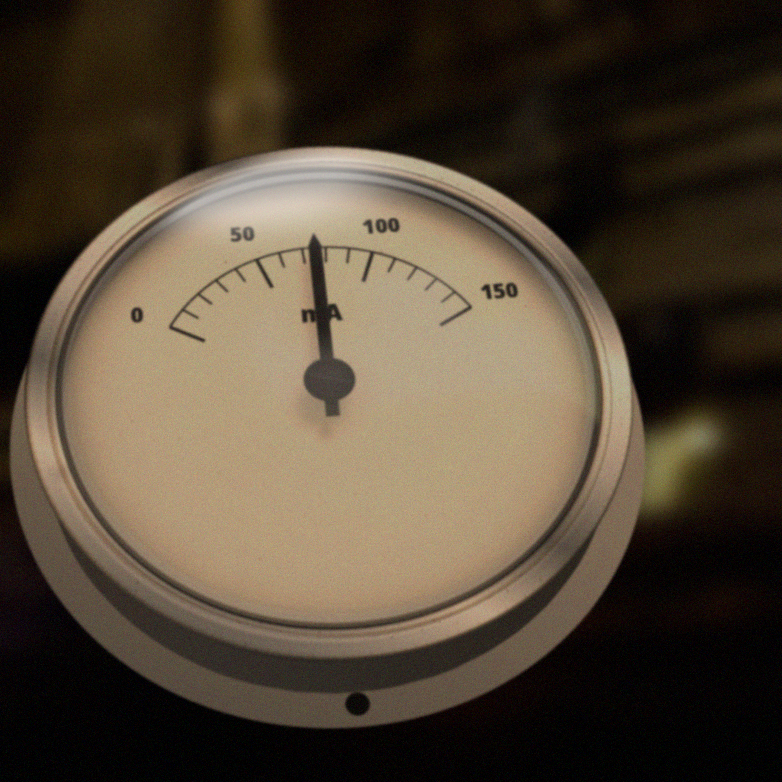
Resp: 75 mA
